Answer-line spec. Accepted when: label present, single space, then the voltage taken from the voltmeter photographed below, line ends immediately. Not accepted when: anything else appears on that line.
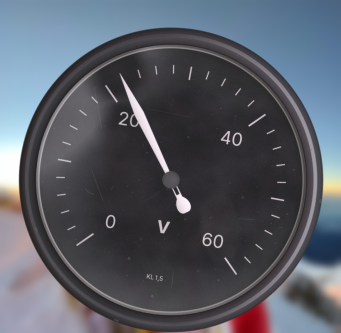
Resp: 22 V
